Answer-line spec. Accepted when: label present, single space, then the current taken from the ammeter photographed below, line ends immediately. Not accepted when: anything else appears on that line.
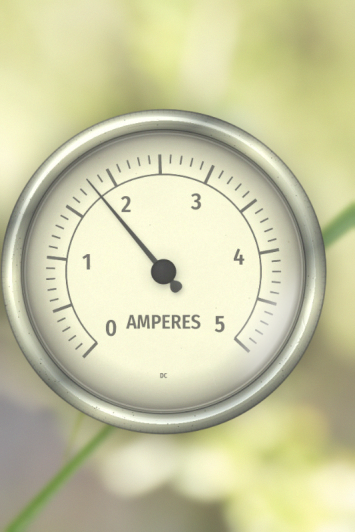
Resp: 1.8 A
